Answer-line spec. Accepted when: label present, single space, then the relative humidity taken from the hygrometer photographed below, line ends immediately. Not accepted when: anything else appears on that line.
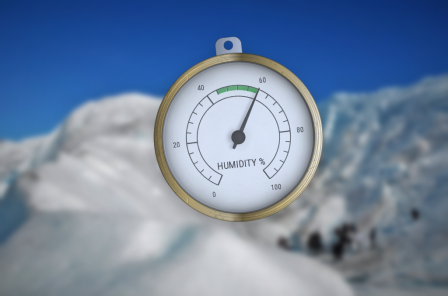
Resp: 60 %
